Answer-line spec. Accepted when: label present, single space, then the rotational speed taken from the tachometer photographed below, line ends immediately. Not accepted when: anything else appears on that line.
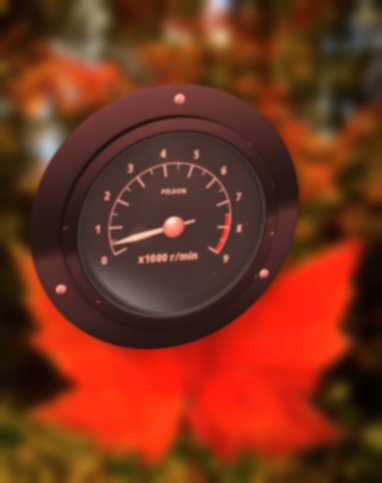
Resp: 500 rpm
